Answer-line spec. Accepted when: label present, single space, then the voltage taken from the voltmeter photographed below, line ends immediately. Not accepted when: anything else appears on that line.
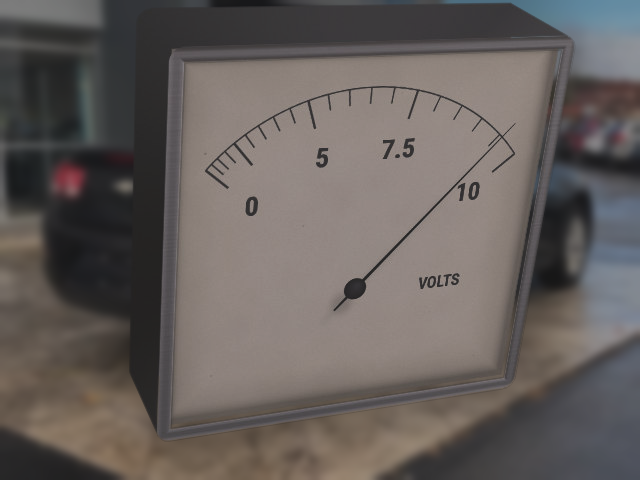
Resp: 9.5 V
